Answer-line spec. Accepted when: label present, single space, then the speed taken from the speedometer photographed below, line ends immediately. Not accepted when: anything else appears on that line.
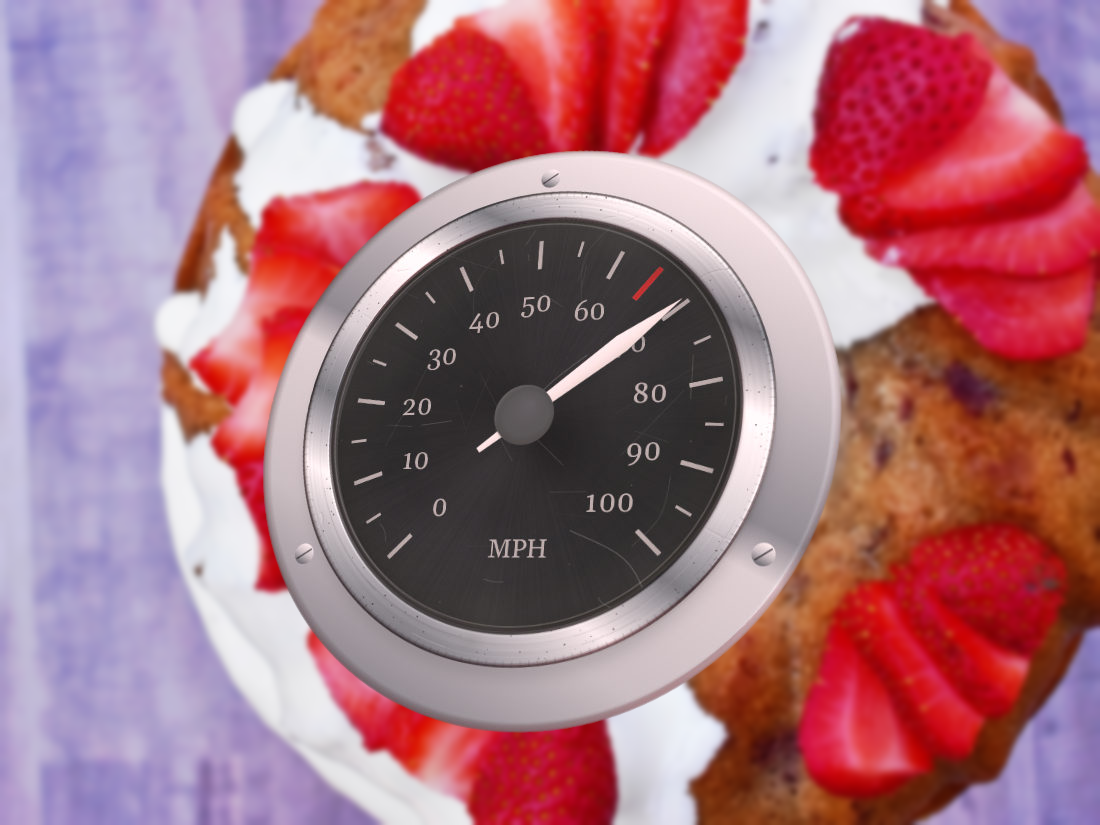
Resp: 70 mph
